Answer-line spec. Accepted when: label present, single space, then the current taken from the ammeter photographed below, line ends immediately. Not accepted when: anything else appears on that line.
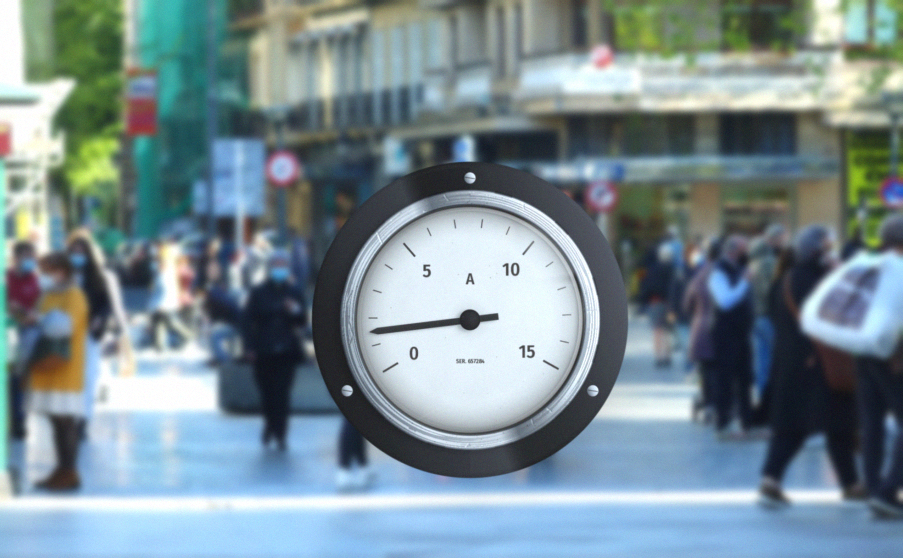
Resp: 1.5 A
